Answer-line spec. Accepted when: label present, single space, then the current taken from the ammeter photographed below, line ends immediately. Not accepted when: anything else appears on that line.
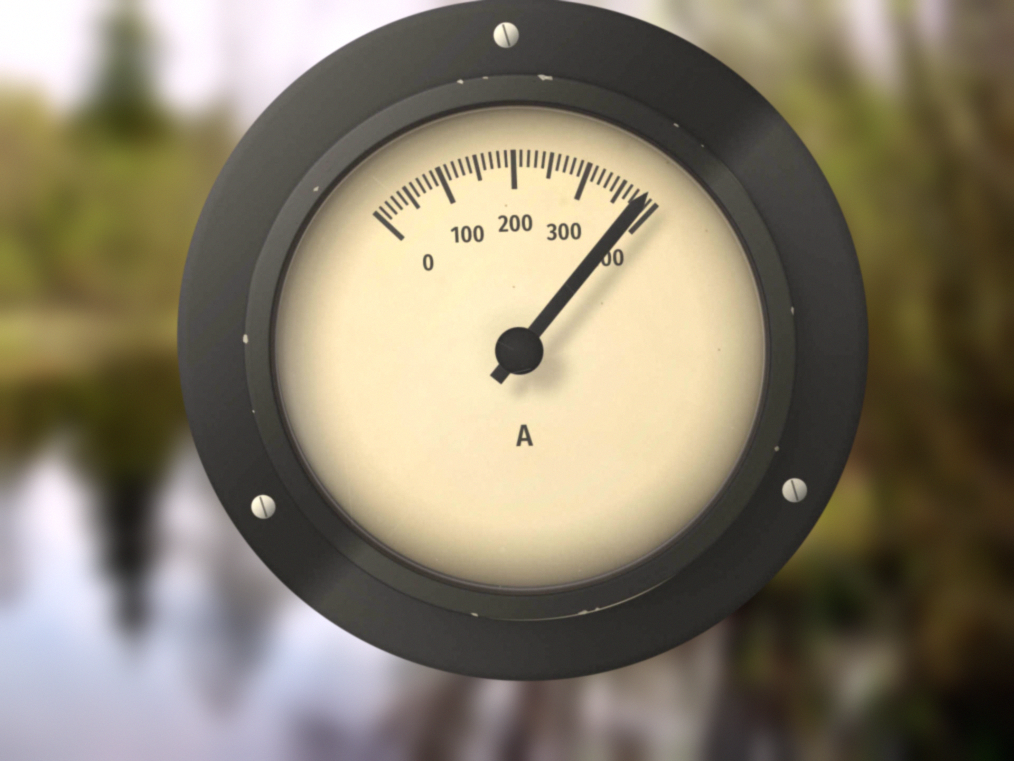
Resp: 380 A
